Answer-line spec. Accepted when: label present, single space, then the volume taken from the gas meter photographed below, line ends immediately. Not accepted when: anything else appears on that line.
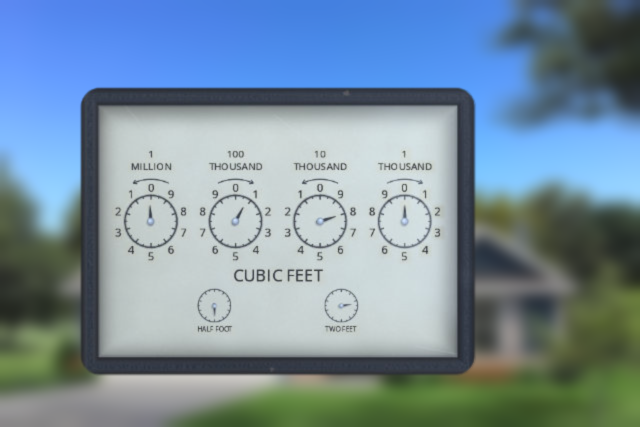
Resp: 8000 ft³
